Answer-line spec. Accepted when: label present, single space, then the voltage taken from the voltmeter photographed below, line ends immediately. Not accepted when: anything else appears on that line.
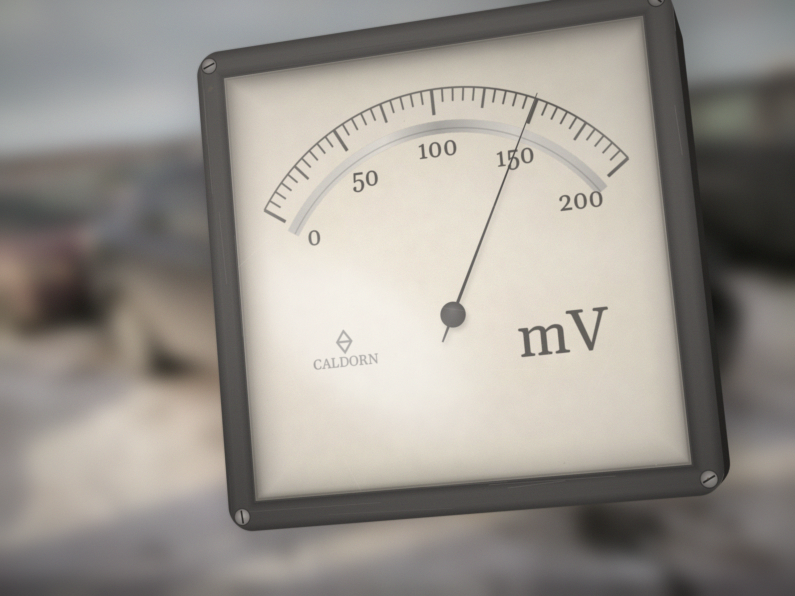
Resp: 150 mV
